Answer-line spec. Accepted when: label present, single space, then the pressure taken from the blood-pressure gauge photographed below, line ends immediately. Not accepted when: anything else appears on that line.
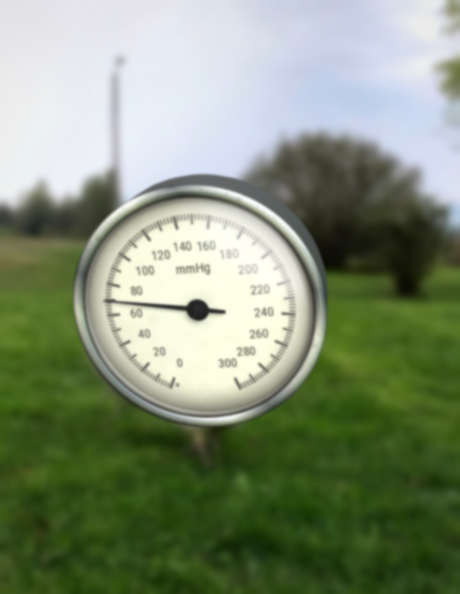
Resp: 70 mmHg
